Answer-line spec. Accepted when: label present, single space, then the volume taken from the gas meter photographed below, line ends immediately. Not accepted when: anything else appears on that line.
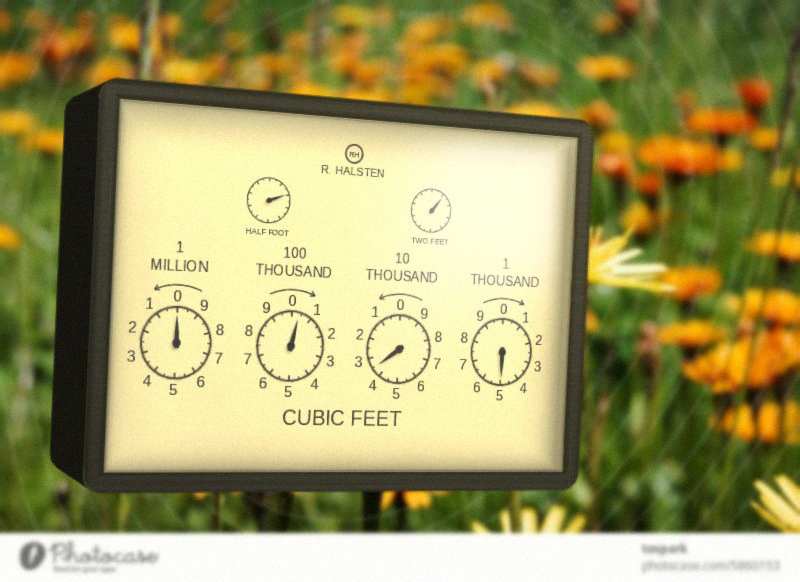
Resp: 3500 ft³
